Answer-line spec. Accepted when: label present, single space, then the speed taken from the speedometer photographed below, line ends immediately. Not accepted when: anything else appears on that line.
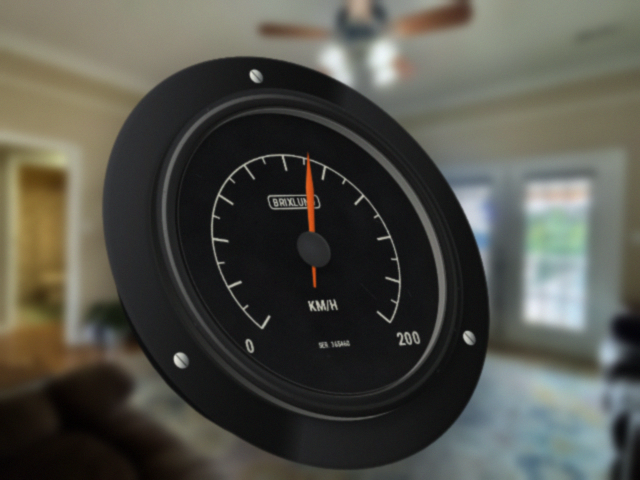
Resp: 110 km/h
